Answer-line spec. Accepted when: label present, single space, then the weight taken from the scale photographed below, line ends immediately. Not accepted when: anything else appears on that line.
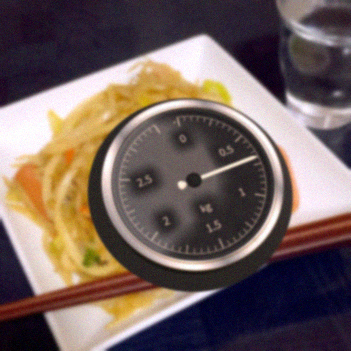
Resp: 0.7 kg
